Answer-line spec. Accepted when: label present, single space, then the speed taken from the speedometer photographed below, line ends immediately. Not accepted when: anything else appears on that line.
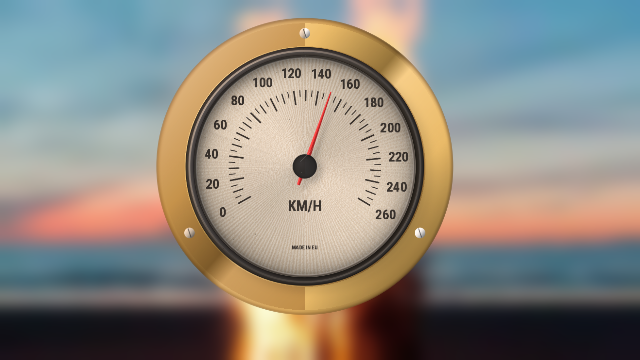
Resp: 150 km/h
